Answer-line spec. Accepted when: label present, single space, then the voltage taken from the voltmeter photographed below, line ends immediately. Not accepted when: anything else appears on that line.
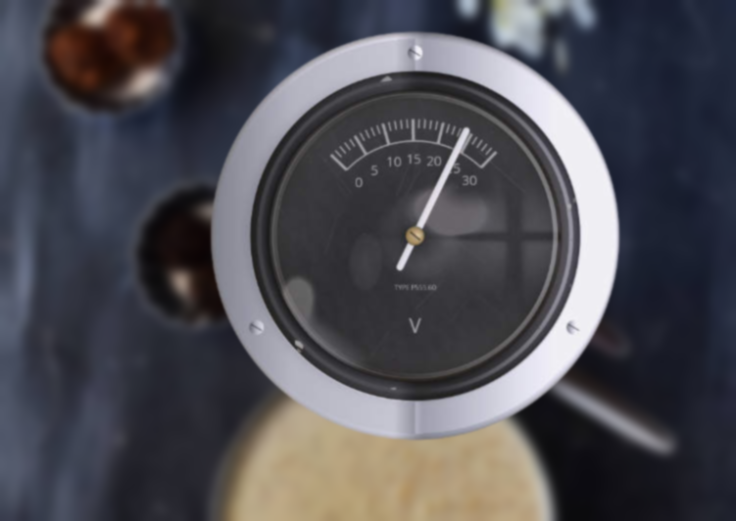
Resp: 24 V
